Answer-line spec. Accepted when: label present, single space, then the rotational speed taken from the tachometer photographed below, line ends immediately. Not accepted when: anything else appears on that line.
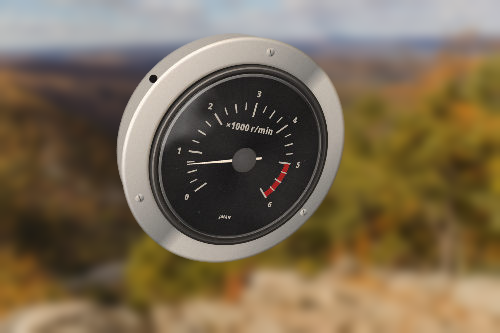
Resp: 750 rpm
